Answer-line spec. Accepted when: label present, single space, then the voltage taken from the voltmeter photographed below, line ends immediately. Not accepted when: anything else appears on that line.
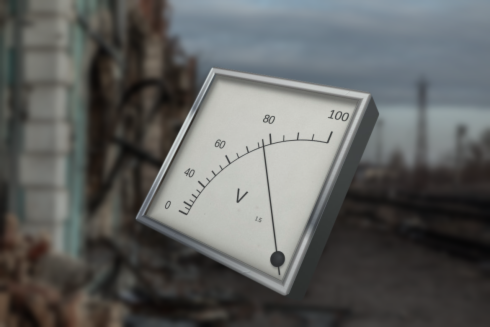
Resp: 77.5 V
